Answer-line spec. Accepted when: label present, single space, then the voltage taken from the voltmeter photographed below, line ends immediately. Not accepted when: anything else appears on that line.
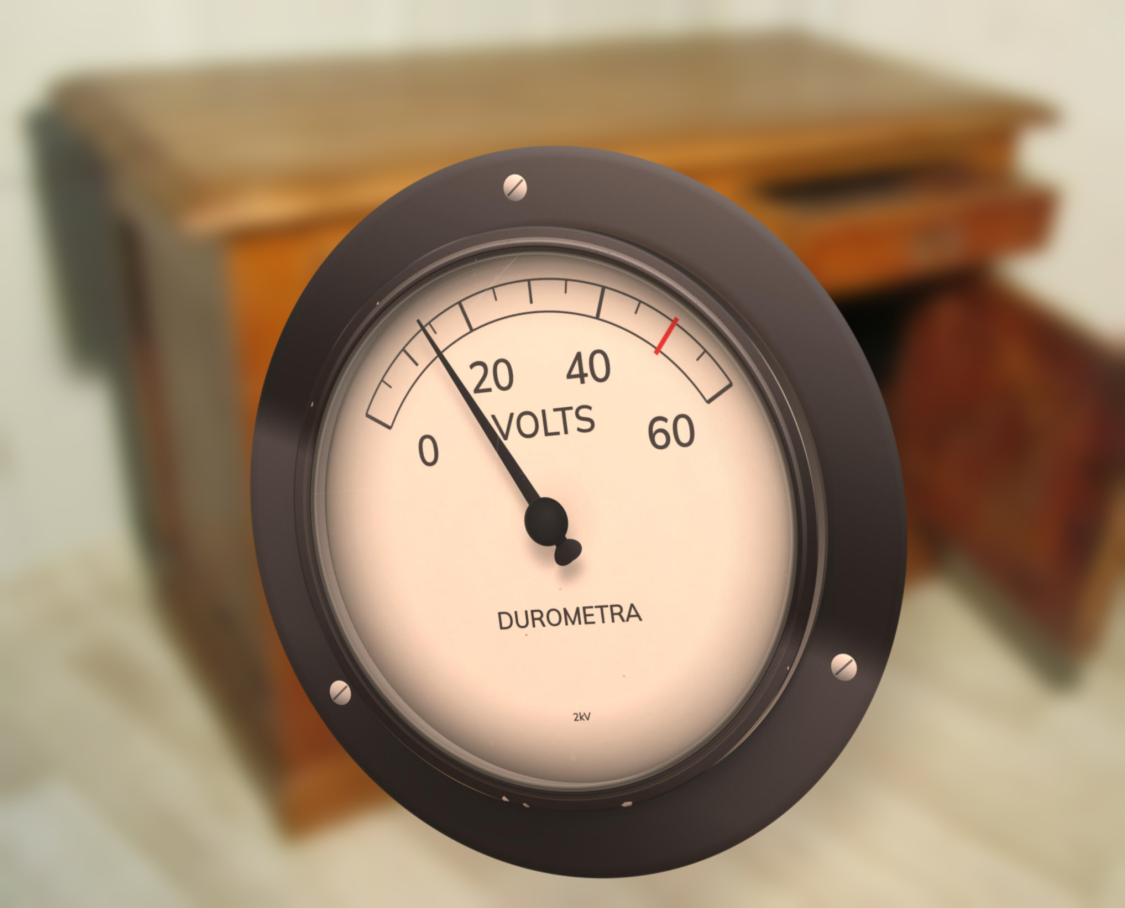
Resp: 15 V
